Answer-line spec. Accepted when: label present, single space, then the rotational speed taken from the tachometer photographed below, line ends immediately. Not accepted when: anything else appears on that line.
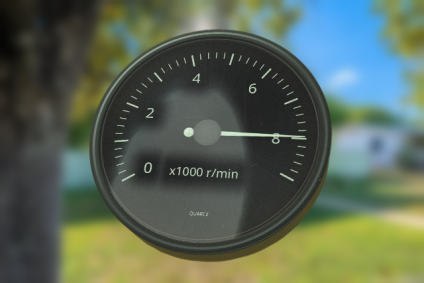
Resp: 8000 rpm
